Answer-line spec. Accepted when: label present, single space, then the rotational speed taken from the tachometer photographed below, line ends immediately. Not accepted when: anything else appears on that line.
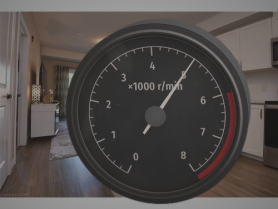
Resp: 5000 rpm
